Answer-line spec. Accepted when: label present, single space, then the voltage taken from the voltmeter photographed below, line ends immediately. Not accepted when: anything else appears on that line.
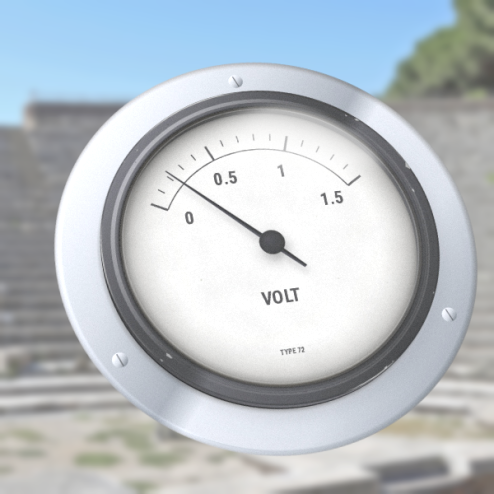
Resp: 0.2 V
